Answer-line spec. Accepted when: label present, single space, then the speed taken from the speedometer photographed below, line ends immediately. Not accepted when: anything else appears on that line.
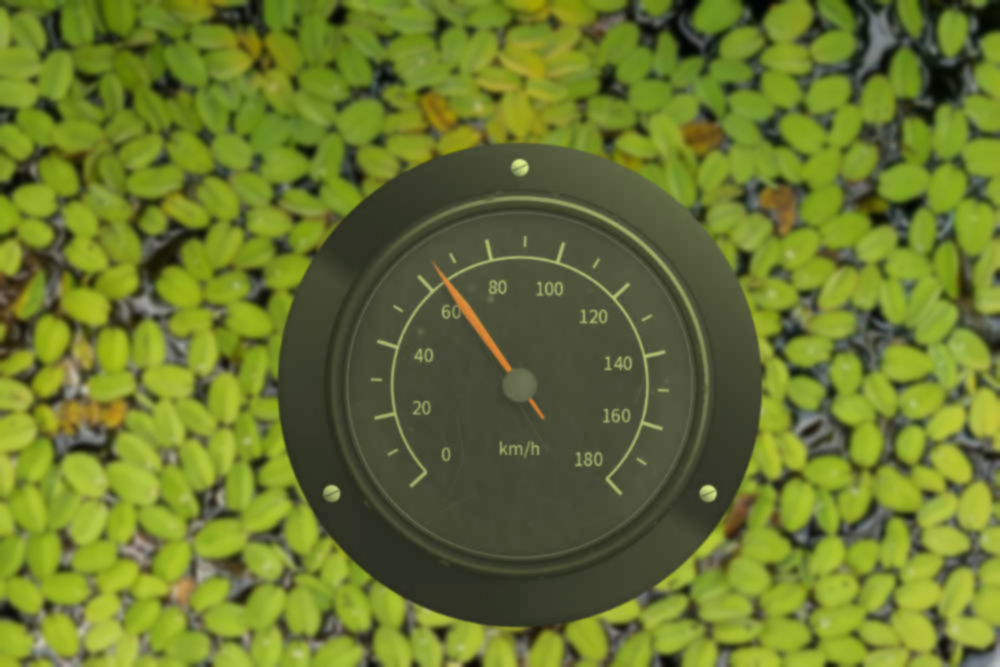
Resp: 65 km/h
